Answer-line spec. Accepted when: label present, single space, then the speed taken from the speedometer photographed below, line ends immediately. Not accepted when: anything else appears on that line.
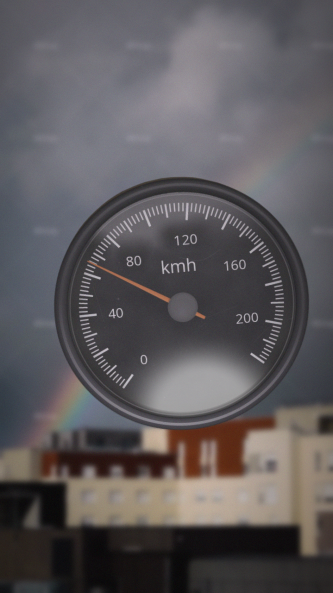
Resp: 66 km/h
